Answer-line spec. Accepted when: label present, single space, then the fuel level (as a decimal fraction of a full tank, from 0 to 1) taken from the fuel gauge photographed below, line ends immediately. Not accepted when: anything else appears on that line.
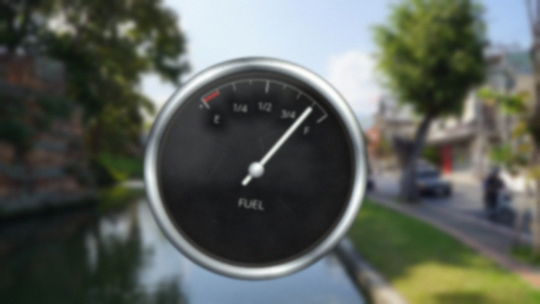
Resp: 0.875
